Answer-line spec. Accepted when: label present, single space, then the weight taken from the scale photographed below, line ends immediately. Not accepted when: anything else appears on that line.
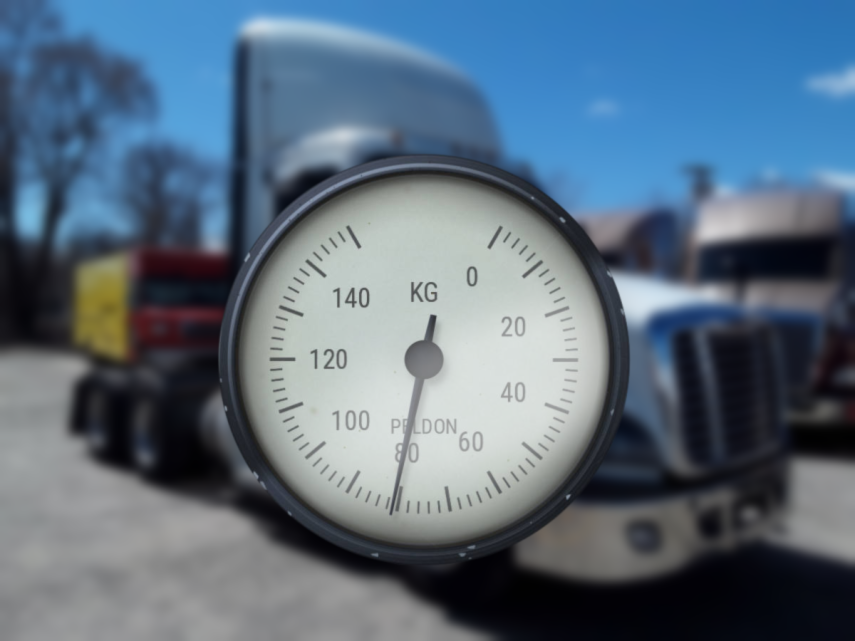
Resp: 81 kg
